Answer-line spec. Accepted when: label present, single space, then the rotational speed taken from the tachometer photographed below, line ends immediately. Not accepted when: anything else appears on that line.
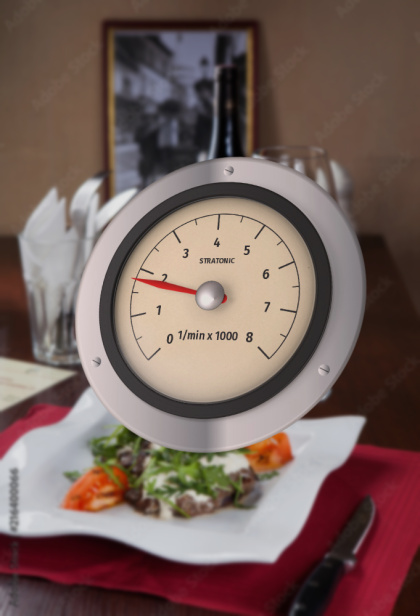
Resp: 1750 rpm
